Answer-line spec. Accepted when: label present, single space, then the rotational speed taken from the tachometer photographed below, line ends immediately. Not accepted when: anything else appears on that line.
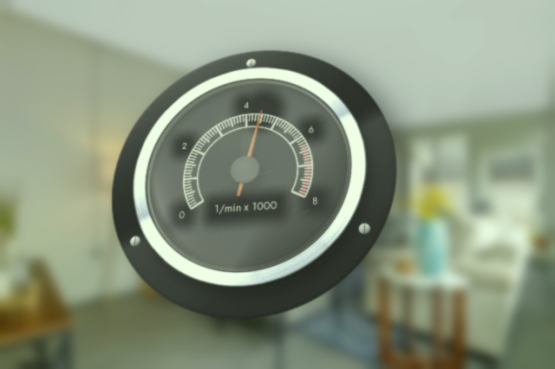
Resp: 4500 rpm
